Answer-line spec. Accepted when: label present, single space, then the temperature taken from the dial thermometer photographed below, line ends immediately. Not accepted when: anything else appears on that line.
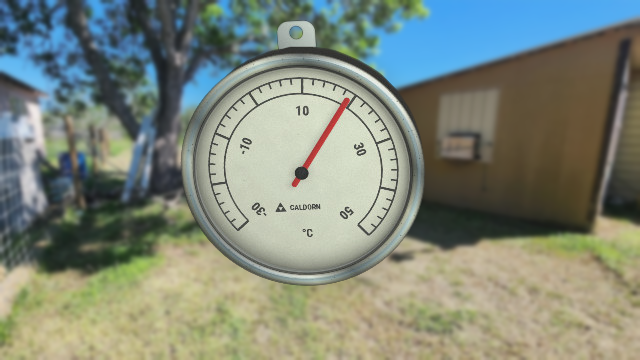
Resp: 19 °C
